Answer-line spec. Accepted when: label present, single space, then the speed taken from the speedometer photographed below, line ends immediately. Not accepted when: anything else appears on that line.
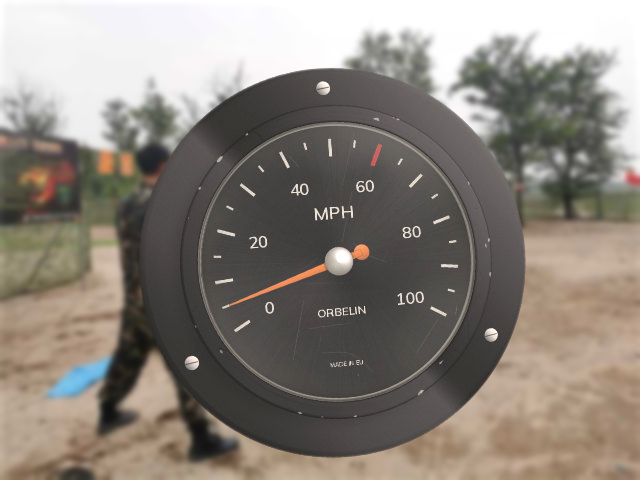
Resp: 5 mph
